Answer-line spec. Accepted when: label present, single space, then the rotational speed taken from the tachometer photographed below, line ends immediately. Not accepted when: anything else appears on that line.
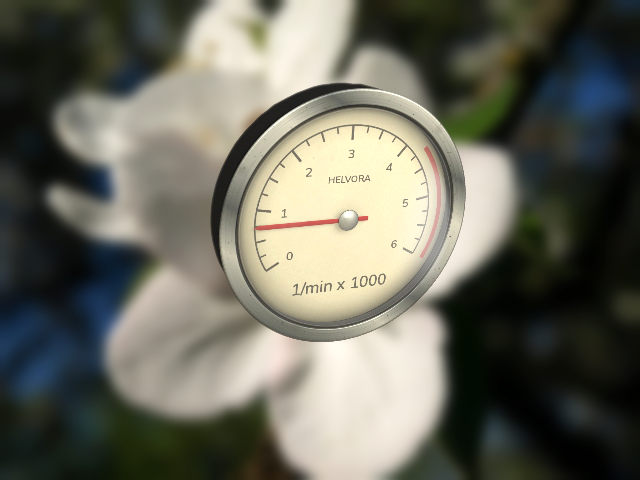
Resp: 750 rpm
